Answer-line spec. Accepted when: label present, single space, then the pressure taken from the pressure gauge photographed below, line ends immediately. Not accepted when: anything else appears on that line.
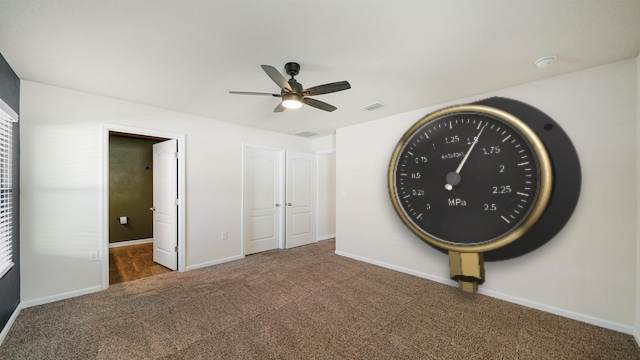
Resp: 1.55 MPa
